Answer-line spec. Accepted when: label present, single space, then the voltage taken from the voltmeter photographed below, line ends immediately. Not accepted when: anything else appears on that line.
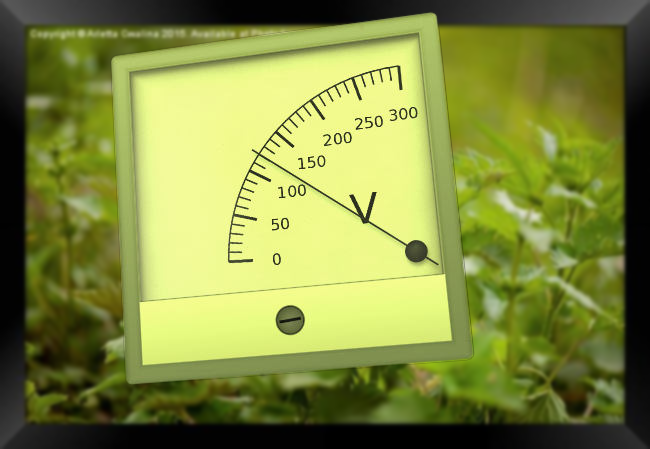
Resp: 120 V
